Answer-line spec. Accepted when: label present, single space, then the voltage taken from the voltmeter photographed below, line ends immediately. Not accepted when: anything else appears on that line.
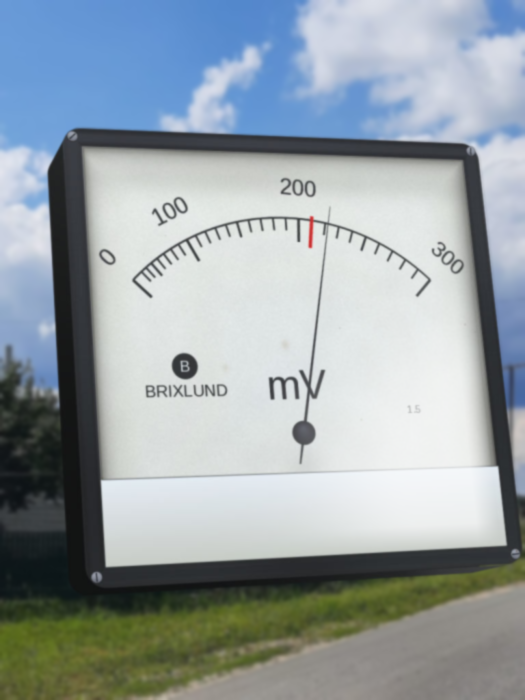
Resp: 220 mV
